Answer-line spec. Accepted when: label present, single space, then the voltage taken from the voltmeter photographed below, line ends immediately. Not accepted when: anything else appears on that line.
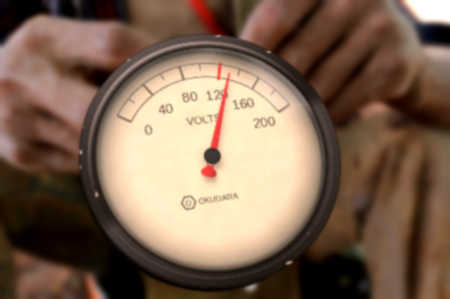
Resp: 130 V
